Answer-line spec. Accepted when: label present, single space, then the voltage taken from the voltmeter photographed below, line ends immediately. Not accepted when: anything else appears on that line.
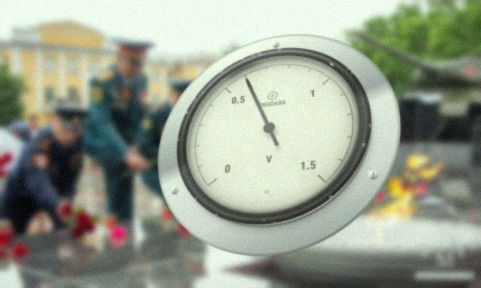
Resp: 0.6 V
